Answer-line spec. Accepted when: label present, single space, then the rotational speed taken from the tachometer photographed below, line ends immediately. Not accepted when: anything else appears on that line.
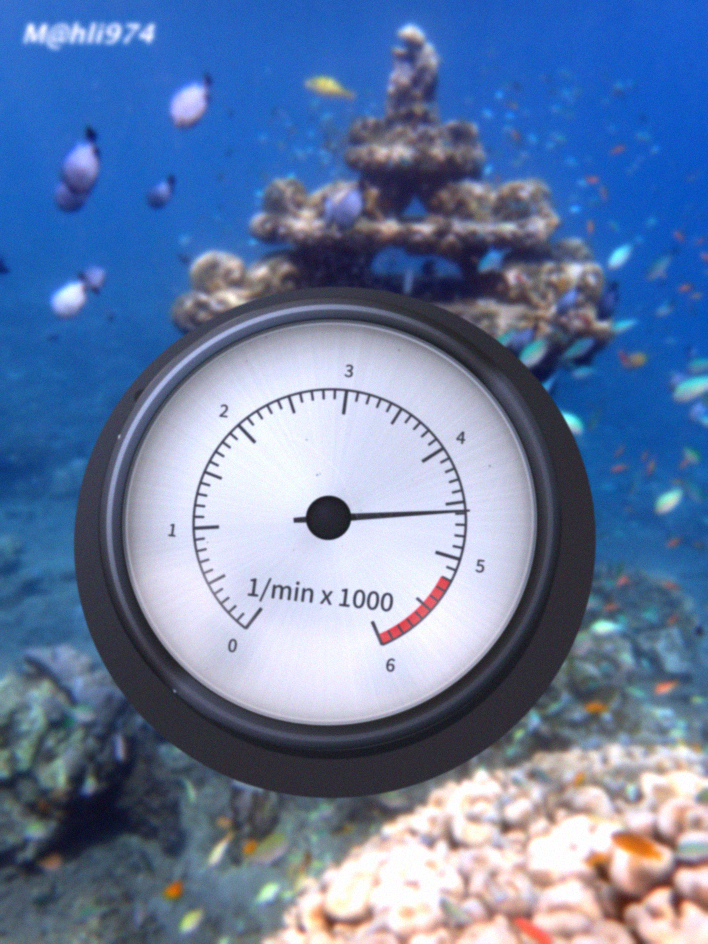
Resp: 4600 rpm
